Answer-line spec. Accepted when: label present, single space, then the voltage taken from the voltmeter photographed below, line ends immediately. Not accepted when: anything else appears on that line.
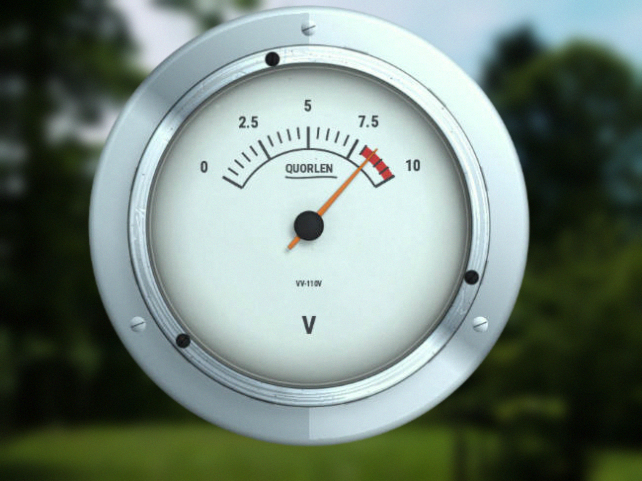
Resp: 8.5 V
